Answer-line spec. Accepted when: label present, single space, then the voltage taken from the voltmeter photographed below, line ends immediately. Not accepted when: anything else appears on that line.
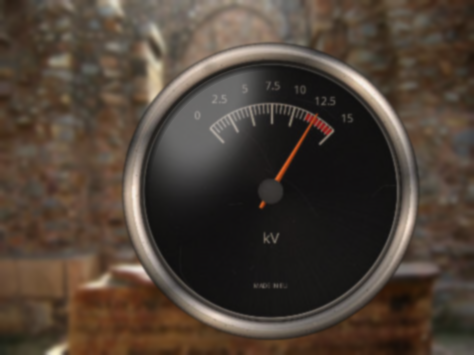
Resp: 12.5 kV
